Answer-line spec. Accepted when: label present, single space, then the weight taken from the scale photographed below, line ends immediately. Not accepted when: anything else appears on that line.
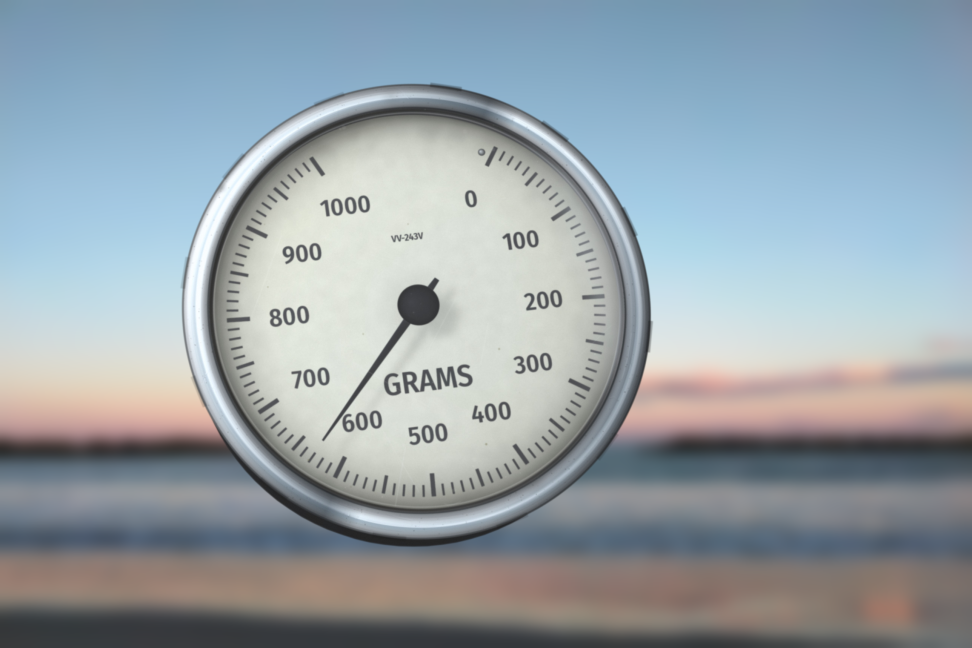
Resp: 630 g
